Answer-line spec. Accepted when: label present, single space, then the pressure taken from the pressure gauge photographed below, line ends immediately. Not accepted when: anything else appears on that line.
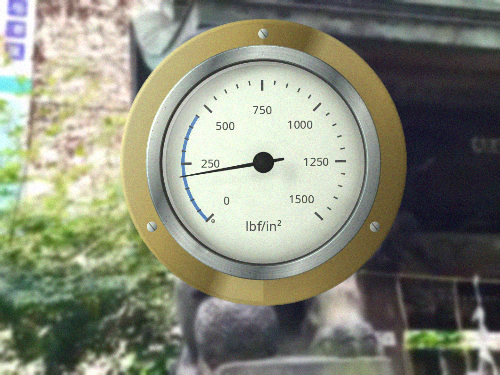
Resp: 200 psi
